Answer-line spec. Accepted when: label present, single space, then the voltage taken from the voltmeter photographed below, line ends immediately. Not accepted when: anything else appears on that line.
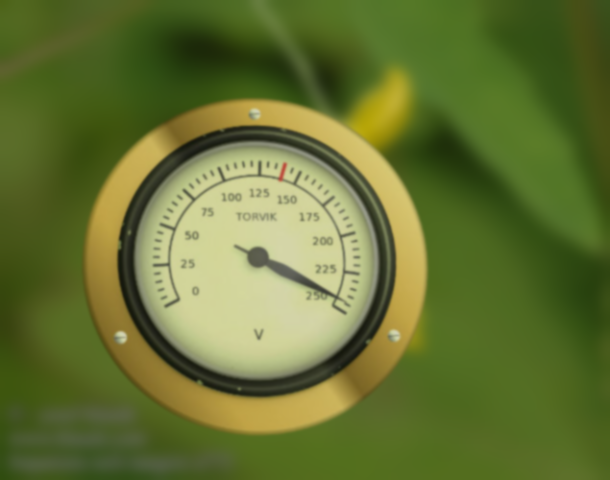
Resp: 245 V
